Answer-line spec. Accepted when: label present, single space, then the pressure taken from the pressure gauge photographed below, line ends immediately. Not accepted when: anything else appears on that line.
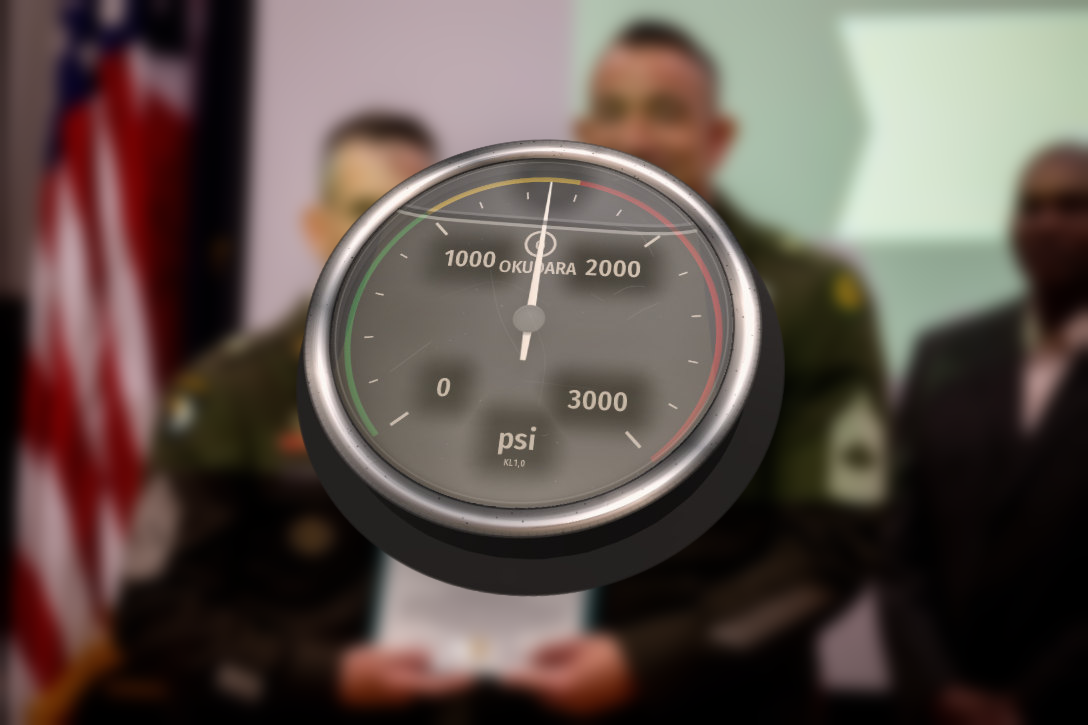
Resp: 1500 psi
